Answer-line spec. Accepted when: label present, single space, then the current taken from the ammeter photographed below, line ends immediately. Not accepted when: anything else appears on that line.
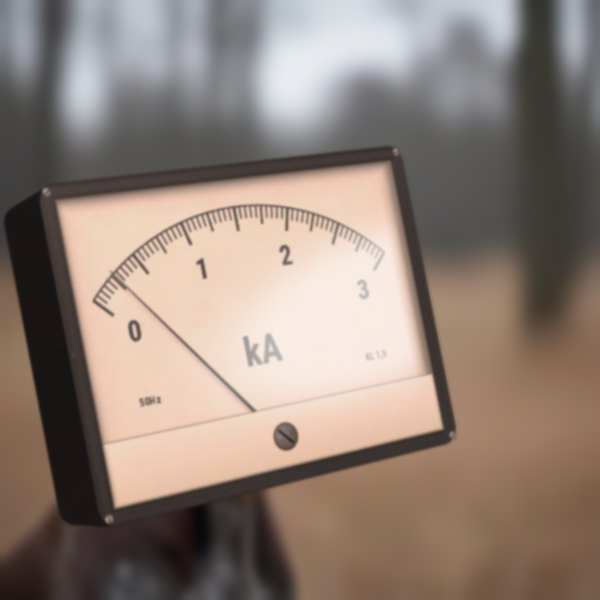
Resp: 0.25 kA
